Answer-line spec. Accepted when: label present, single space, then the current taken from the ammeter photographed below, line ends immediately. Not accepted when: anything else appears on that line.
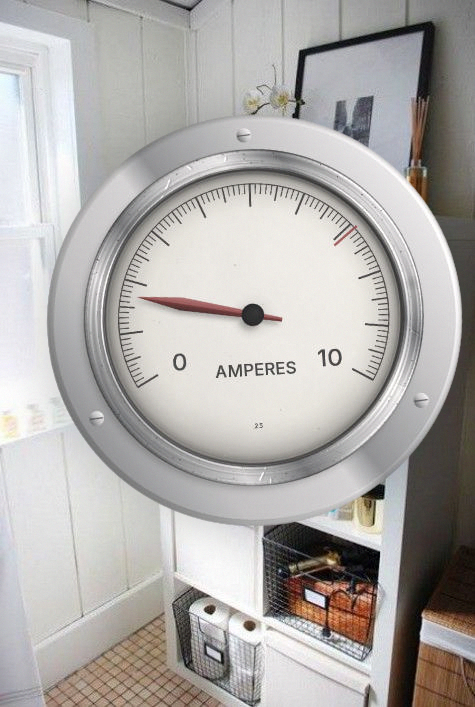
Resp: 1.7 A
